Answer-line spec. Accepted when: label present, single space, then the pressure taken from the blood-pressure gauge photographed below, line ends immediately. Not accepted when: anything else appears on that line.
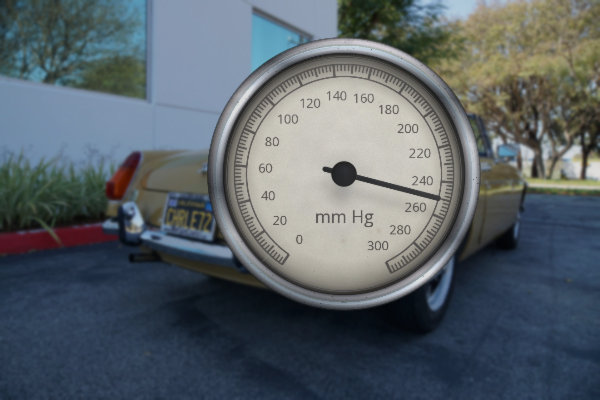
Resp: 250 mmHg
